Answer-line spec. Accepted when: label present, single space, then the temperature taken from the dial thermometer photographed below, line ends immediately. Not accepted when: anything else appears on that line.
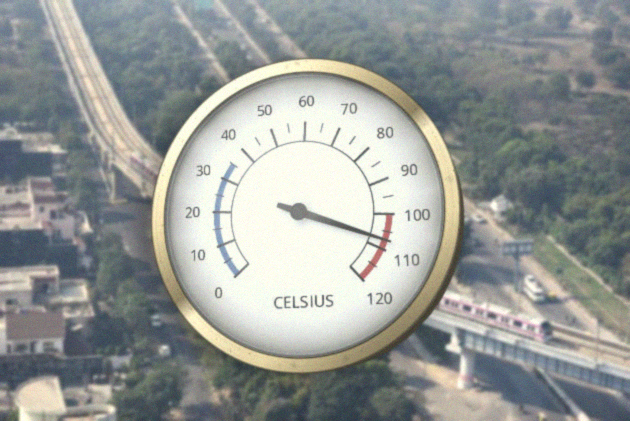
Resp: 107.5 °C
